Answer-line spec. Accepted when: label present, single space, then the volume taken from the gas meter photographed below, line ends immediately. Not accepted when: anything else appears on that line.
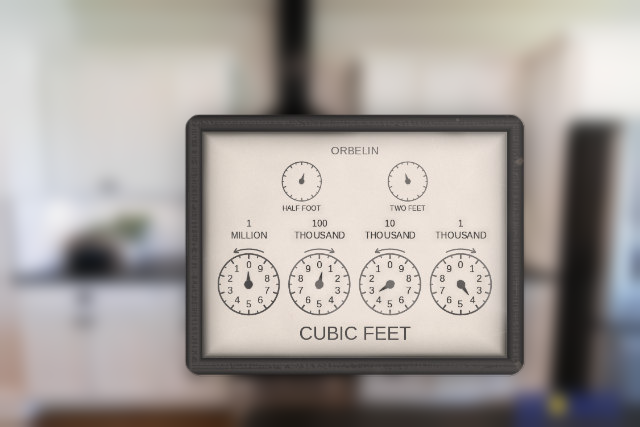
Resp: 3400 ft³
